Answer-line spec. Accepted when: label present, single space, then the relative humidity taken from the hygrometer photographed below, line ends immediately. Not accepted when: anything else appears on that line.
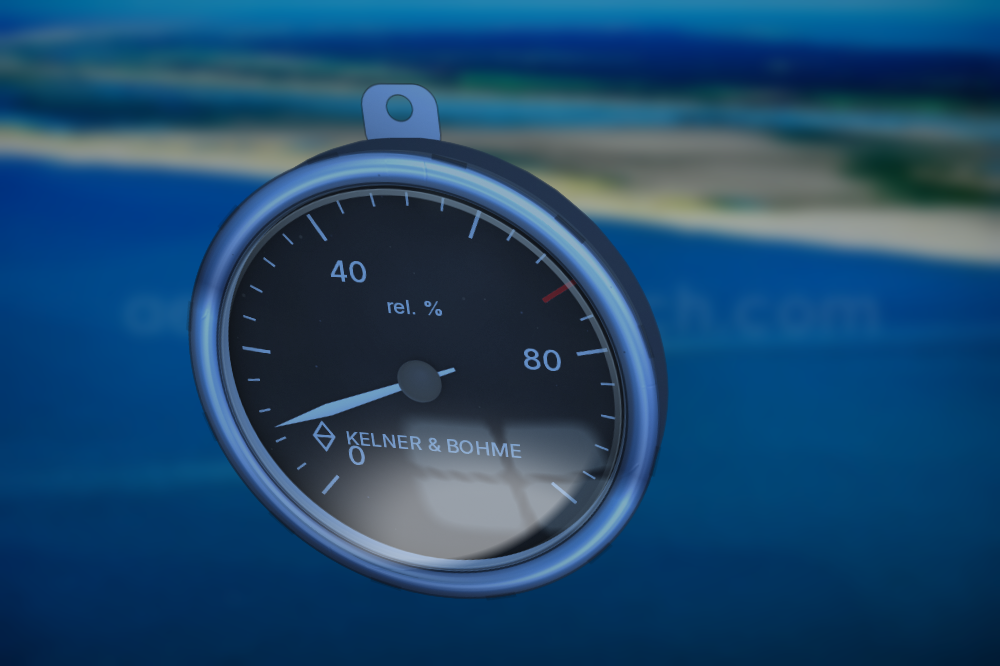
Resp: 10 %
